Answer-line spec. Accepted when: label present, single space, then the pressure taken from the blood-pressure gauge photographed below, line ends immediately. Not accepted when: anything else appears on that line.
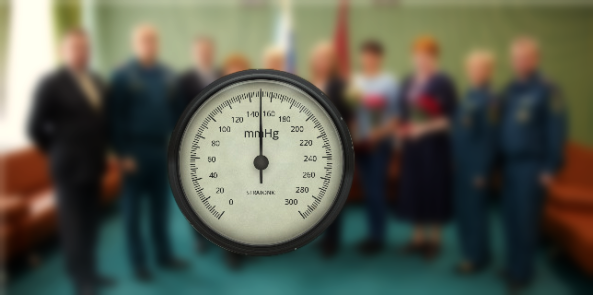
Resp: 150 mmHg
